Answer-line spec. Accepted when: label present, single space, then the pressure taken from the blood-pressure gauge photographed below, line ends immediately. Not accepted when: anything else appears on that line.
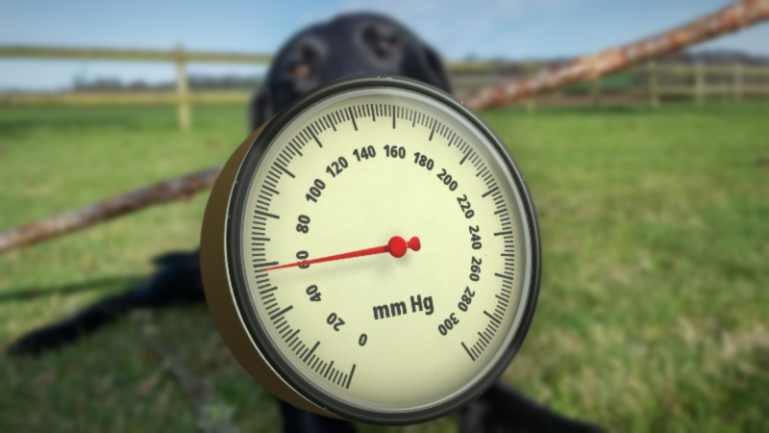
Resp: 58 mmHg
